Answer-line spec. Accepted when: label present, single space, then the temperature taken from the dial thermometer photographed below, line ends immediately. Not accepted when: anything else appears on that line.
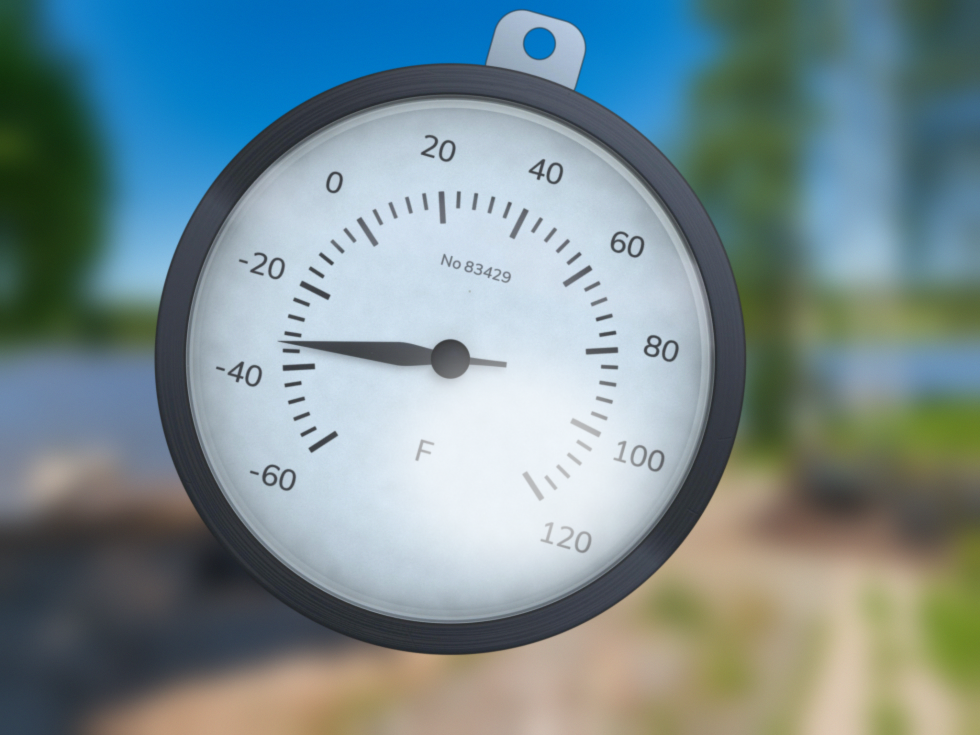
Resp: -34 °F
